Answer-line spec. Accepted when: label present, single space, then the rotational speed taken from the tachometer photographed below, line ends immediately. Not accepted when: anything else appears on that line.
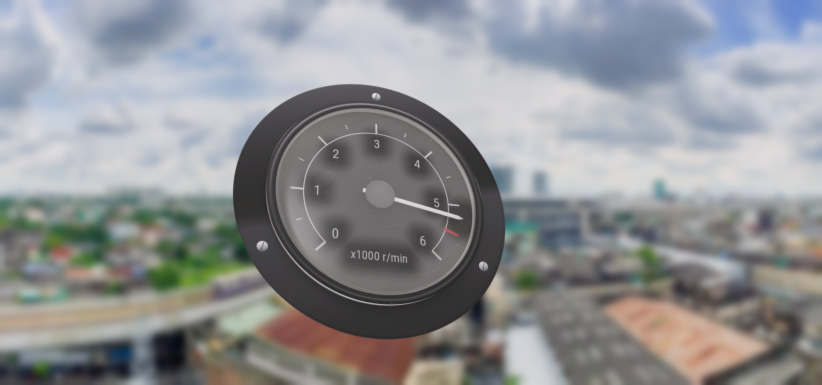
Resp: 5250 rpm
